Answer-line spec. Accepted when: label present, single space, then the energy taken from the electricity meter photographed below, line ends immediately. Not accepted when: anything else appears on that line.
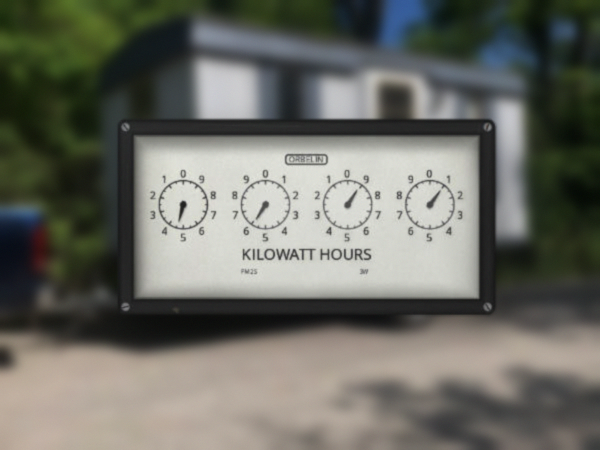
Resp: 4591 kWh
